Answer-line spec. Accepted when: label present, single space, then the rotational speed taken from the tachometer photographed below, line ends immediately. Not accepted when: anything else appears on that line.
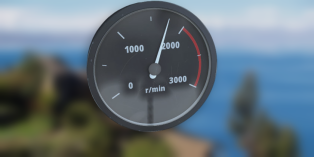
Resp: 1750 rpm
